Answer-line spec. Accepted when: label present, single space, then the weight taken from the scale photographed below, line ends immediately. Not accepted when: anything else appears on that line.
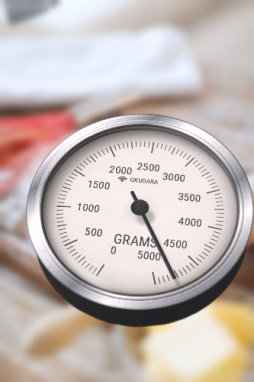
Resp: 4800 g
